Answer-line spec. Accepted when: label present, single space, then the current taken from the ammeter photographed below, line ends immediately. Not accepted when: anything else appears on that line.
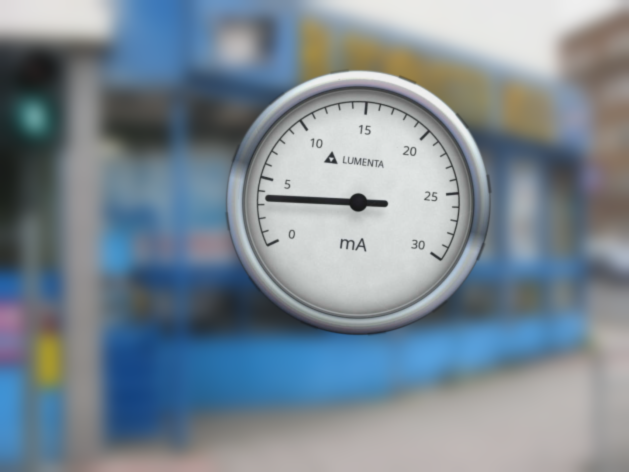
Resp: 3.5 mA
